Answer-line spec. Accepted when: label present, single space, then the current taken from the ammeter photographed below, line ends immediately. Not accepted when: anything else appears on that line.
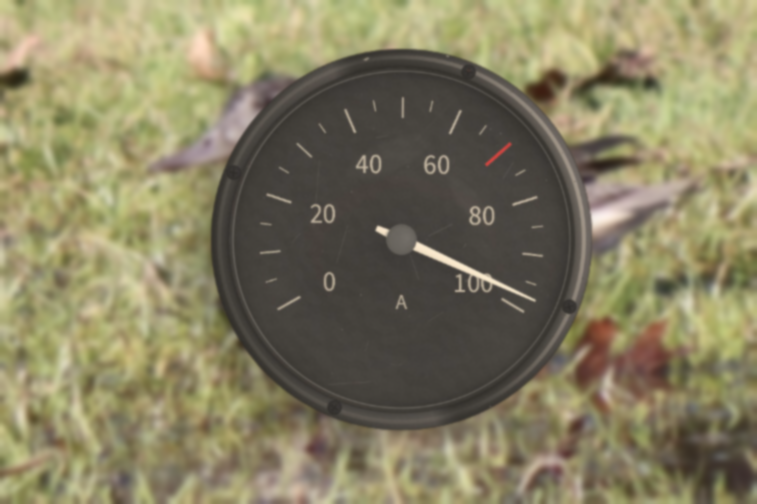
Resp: 97.5 A
